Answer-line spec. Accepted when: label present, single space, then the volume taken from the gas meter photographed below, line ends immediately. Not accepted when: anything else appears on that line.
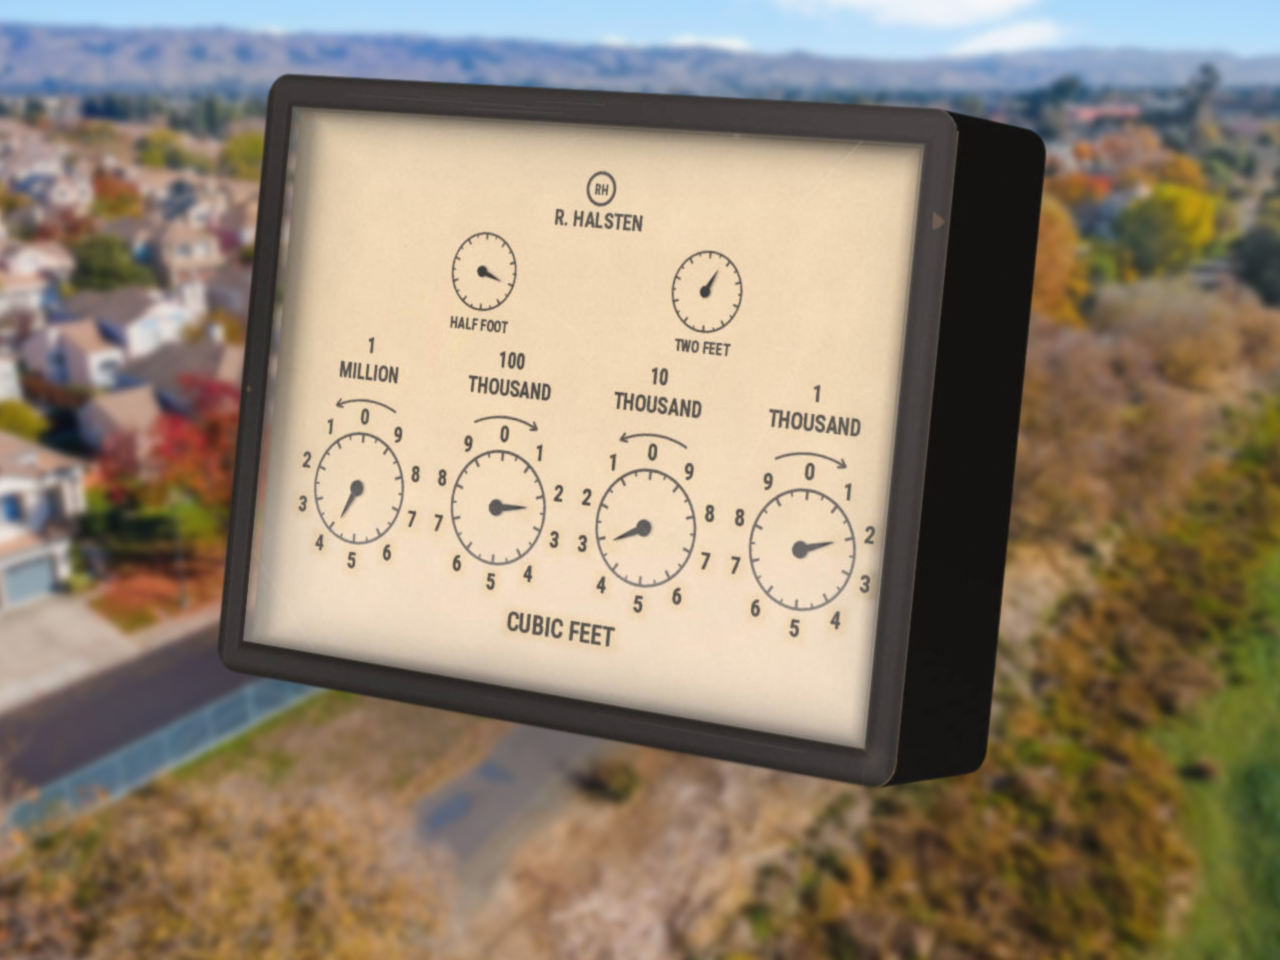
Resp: 423200 ft³
